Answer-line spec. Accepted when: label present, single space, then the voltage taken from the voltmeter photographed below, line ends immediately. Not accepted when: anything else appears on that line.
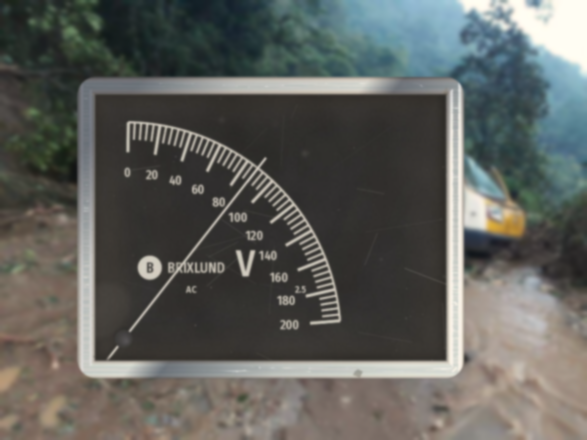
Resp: 88 V
